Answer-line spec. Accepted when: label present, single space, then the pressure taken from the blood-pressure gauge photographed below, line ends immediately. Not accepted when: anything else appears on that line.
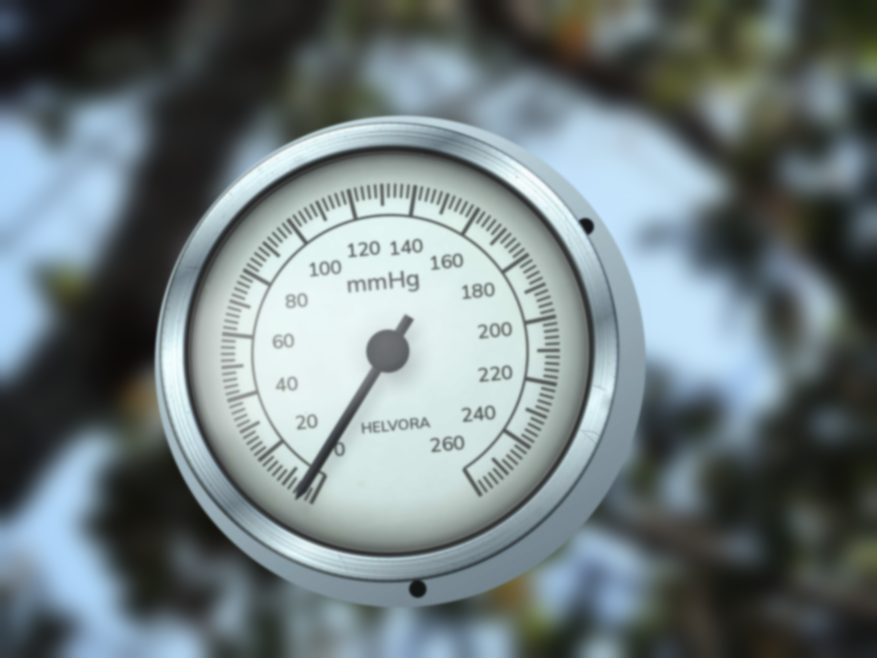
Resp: 4 mmHg
